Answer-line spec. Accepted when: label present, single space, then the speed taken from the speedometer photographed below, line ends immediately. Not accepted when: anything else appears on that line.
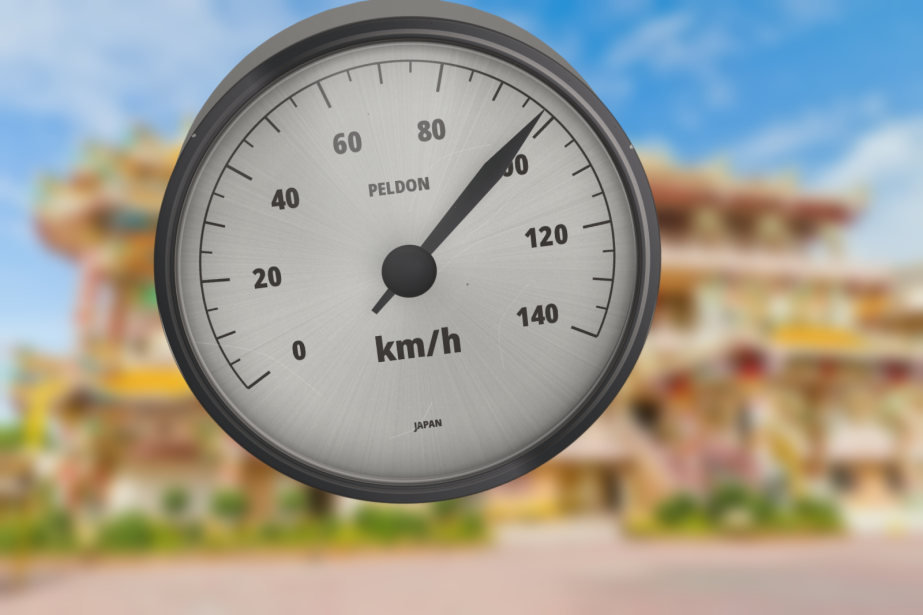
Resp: 97.5 km/h
